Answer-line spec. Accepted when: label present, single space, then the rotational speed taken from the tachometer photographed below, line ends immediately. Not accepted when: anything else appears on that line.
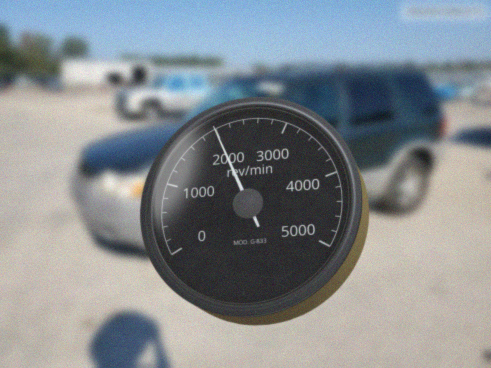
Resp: 2000 rpm
